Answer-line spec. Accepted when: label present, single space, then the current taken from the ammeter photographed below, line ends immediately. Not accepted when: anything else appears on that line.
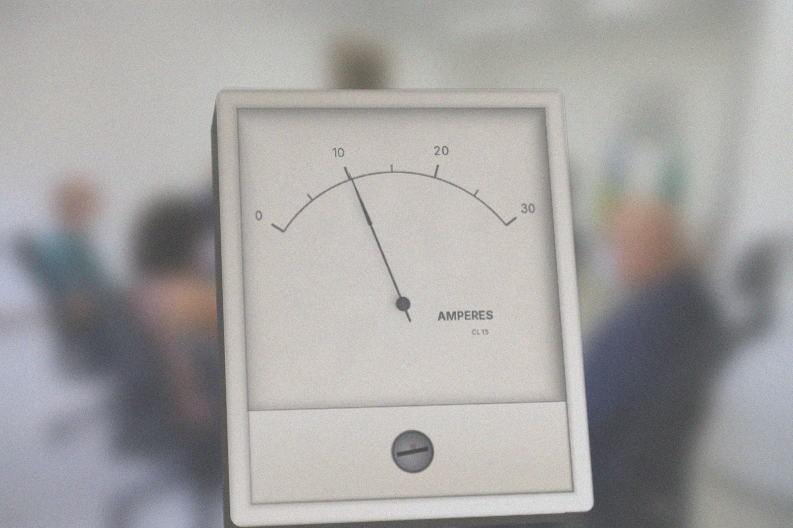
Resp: 10 A
